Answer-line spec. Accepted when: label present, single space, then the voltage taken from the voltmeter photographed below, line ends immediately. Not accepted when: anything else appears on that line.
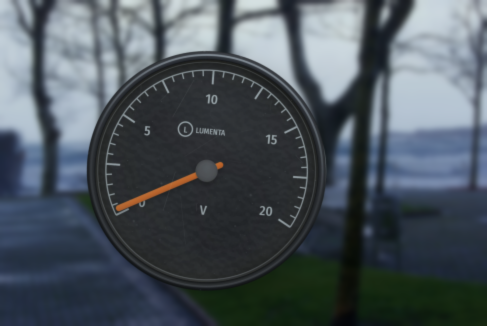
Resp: 0.25 V
